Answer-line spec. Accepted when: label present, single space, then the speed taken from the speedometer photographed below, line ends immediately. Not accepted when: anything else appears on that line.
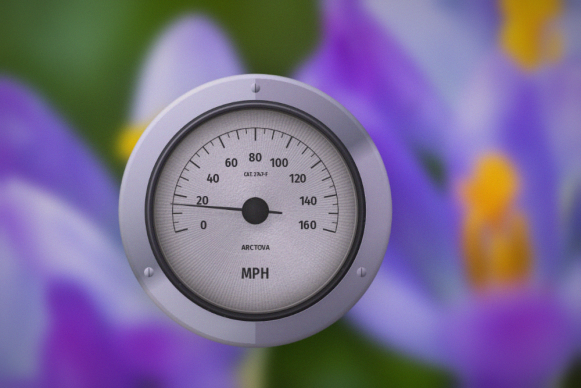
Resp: 15 mph
